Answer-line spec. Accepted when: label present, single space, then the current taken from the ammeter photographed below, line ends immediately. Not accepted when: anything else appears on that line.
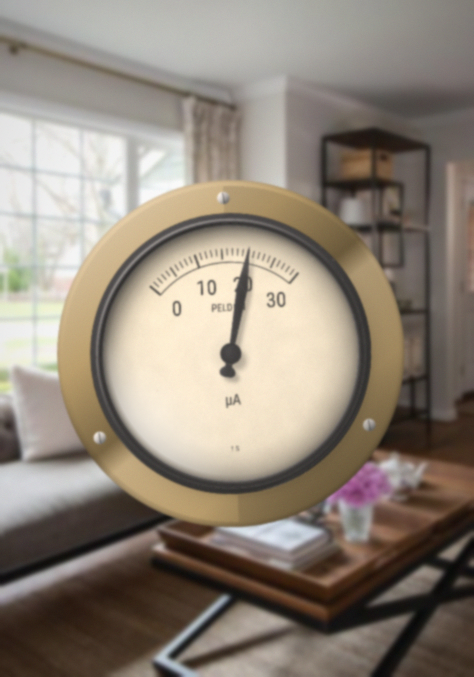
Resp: 20 µA
